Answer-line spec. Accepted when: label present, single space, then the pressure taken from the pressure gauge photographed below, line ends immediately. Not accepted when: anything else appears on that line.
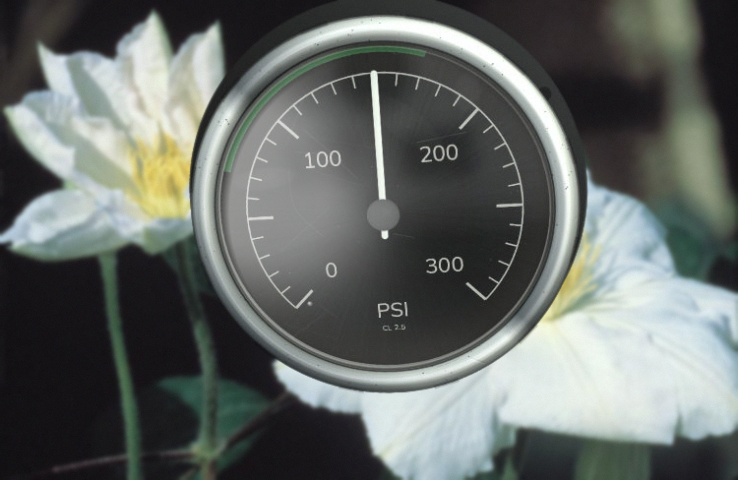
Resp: 150 psi
